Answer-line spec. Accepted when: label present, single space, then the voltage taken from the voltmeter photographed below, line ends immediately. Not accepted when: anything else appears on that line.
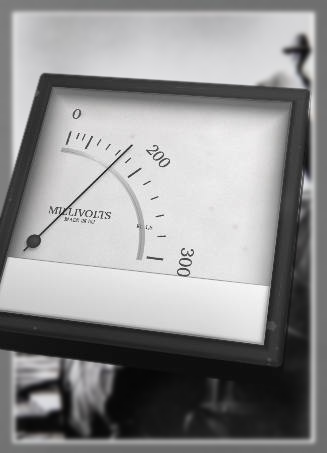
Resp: 170 mV
